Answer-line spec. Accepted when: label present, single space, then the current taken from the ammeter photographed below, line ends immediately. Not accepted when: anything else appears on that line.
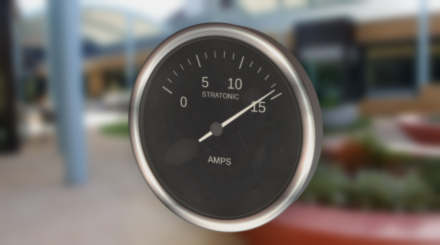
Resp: 14.5 A
